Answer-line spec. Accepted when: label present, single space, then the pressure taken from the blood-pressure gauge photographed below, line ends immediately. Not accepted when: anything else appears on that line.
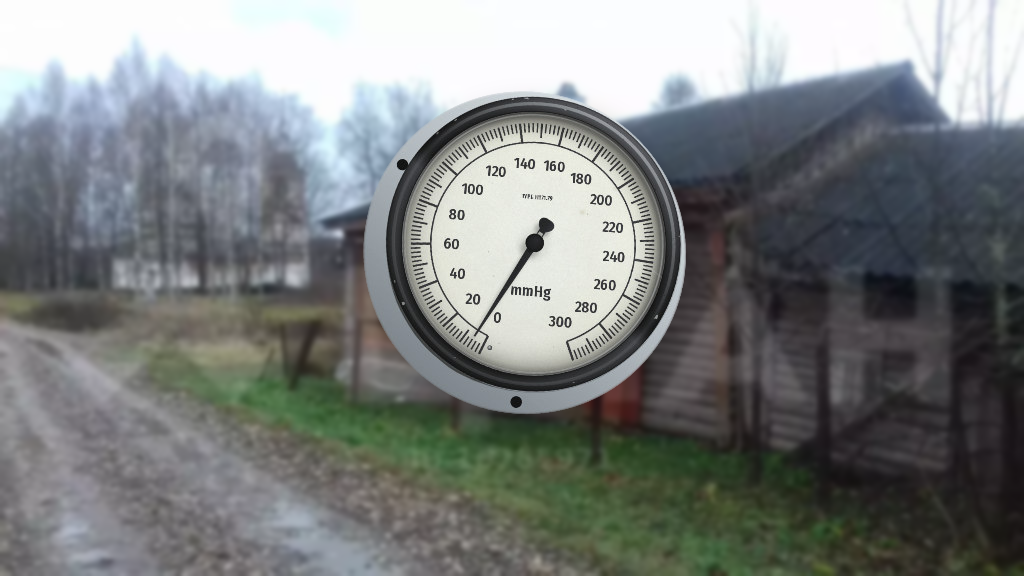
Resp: 6 mmHg
